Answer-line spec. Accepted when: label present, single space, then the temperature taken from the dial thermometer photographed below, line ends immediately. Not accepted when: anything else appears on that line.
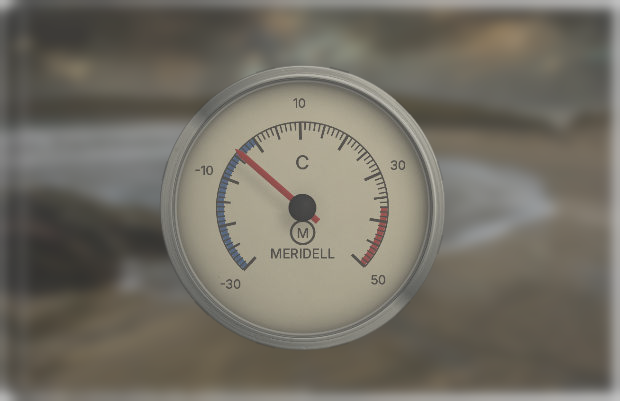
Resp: -4 °C
